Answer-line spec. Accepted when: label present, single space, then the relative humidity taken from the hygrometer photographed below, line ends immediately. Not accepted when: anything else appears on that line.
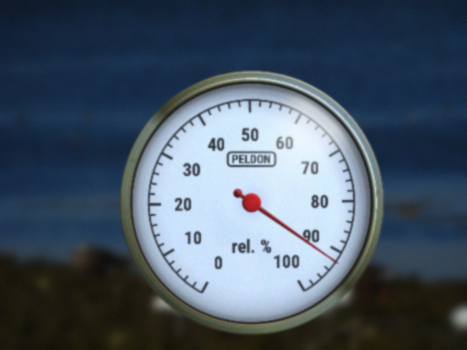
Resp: 92 %
